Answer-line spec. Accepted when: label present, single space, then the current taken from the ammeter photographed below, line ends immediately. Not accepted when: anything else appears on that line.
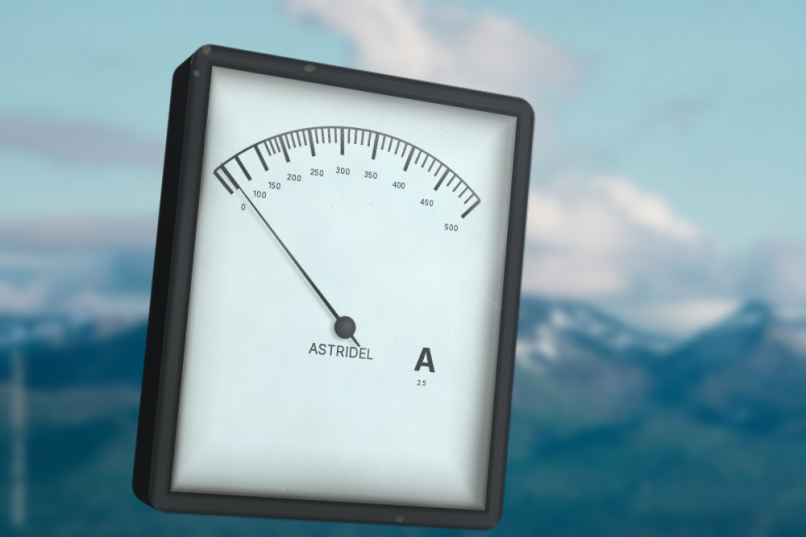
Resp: 50 A
